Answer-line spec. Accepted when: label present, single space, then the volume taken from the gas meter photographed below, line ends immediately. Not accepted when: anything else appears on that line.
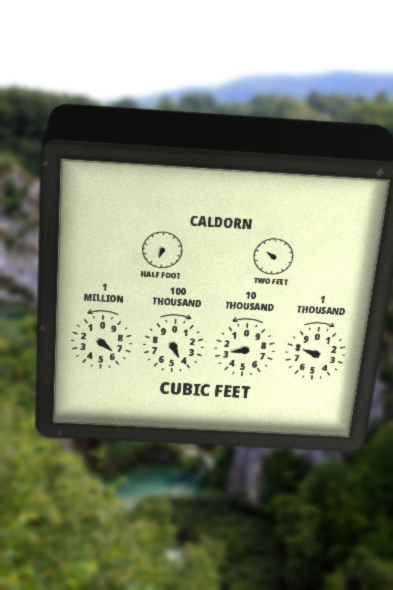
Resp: 642800 ft³
